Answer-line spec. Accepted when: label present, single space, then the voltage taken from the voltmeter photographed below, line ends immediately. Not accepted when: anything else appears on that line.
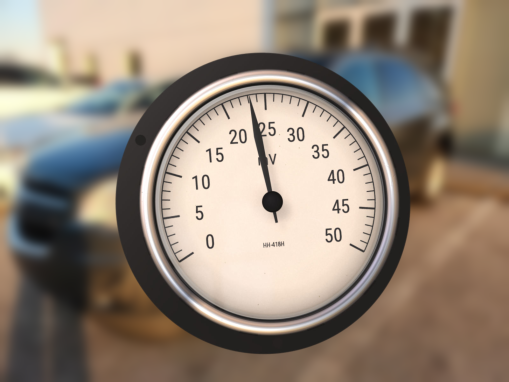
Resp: 23 mV
